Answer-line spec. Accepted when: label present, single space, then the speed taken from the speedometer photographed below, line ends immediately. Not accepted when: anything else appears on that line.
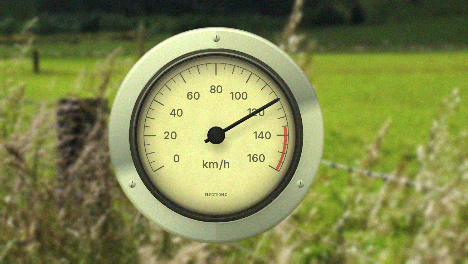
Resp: 120 km/h
